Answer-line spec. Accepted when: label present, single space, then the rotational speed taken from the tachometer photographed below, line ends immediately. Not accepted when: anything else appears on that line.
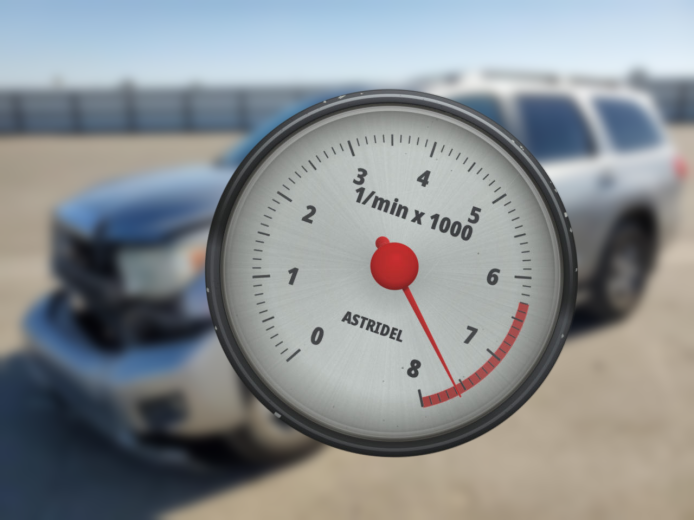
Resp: 7600 rpm
